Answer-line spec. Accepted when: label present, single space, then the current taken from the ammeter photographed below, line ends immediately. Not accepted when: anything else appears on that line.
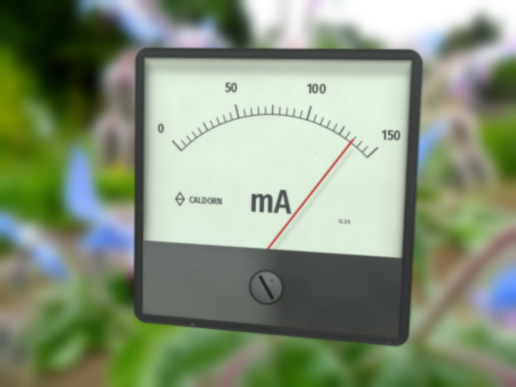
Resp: 135 mA
